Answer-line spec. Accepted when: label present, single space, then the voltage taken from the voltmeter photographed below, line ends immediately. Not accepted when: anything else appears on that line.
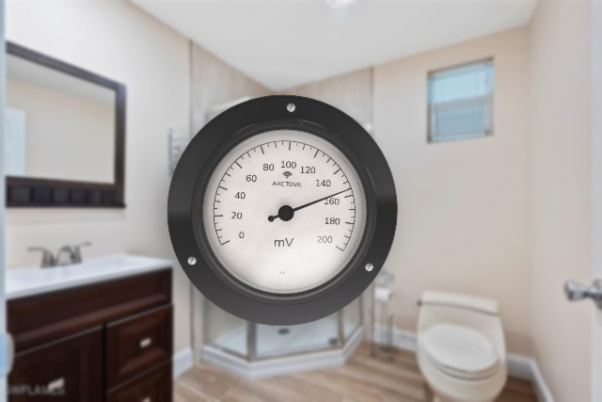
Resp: 155 mV
